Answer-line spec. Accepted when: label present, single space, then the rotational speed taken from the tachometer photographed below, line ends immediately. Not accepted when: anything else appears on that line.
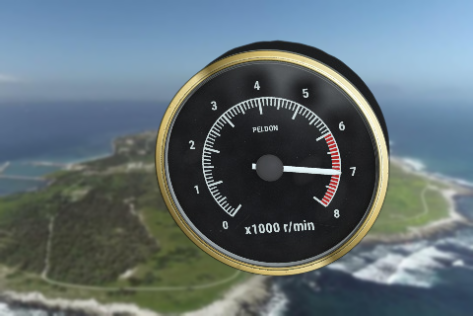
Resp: 7000 rpm
